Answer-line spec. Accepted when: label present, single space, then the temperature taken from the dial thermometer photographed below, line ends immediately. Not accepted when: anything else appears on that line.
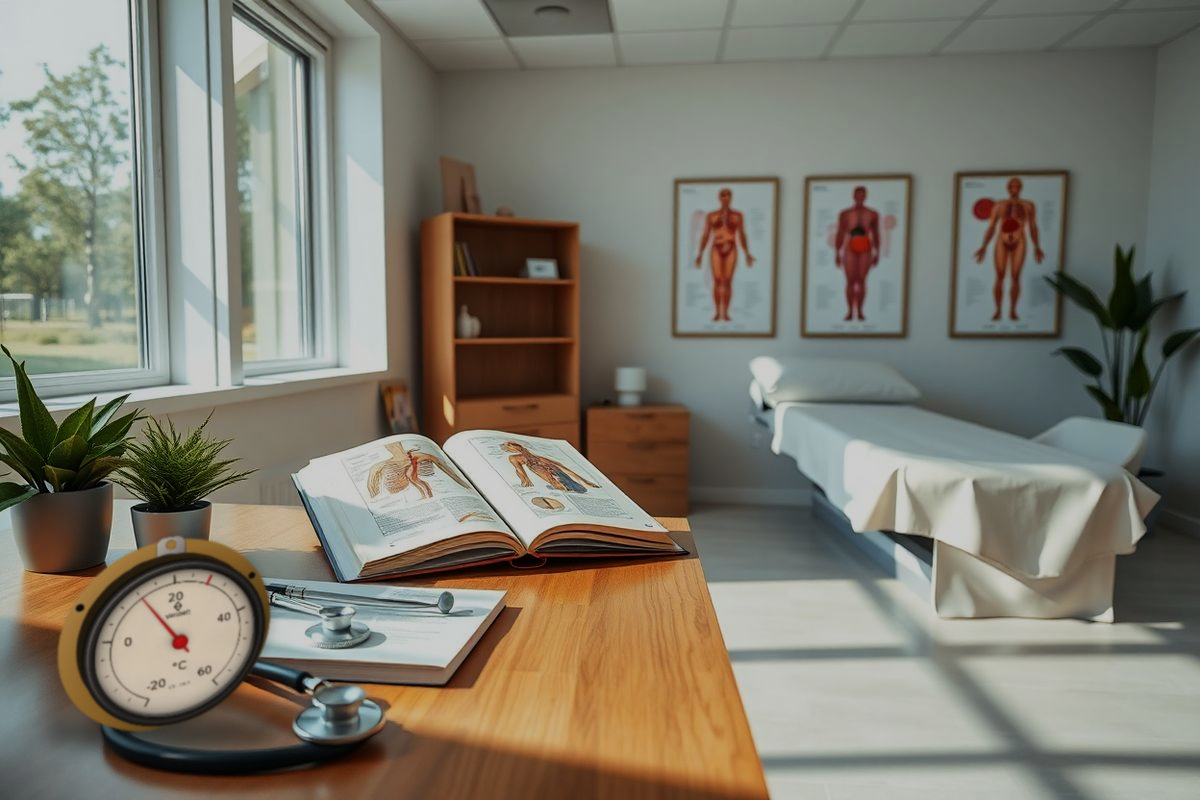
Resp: 12 °C
